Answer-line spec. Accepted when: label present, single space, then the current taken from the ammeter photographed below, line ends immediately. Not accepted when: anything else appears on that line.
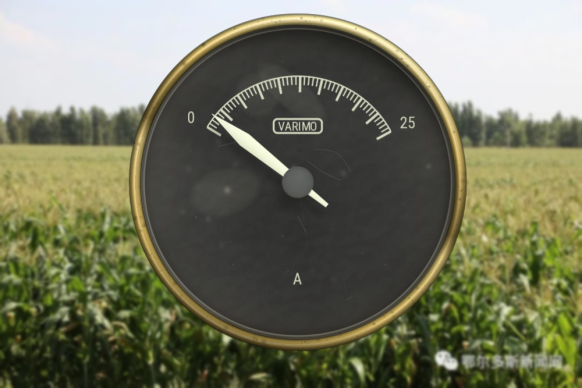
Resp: 1.5 A
